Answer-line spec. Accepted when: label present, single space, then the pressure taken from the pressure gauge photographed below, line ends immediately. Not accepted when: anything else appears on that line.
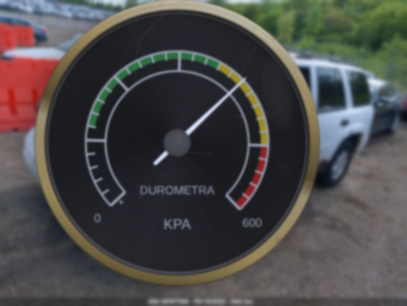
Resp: 400 kPa
